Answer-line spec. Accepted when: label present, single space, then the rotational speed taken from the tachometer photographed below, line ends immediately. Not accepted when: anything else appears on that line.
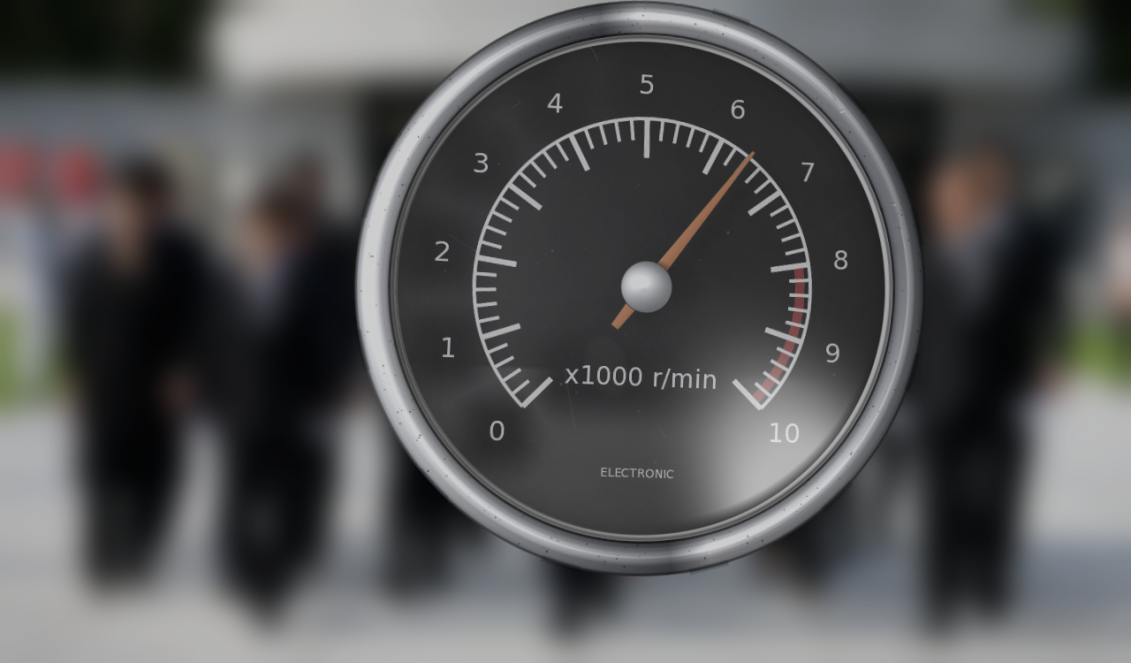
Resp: 6400 rpm
